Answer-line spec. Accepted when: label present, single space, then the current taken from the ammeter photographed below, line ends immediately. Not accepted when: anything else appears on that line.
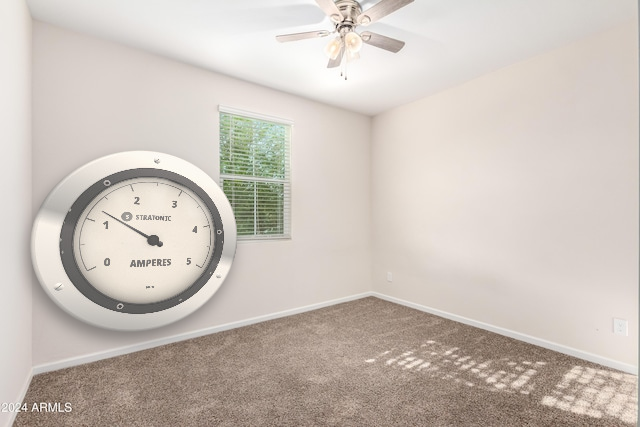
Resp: 1.25 A
